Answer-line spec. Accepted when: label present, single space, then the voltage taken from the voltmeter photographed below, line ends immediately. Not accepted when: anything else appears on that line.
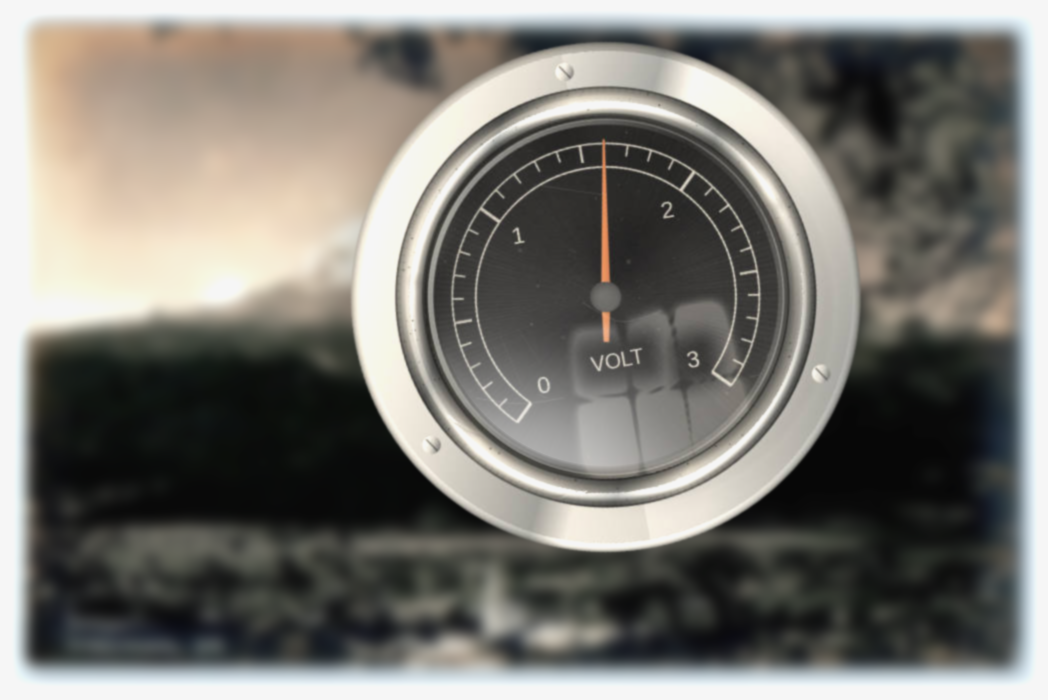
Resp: 1.6 V
